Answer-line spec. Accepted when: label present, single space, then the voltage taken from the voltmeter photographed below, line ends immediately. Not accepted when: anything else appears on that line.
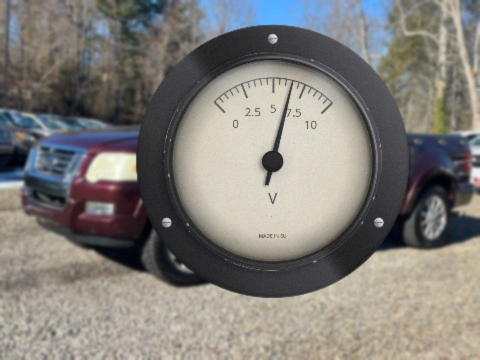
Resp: 6.5 V
